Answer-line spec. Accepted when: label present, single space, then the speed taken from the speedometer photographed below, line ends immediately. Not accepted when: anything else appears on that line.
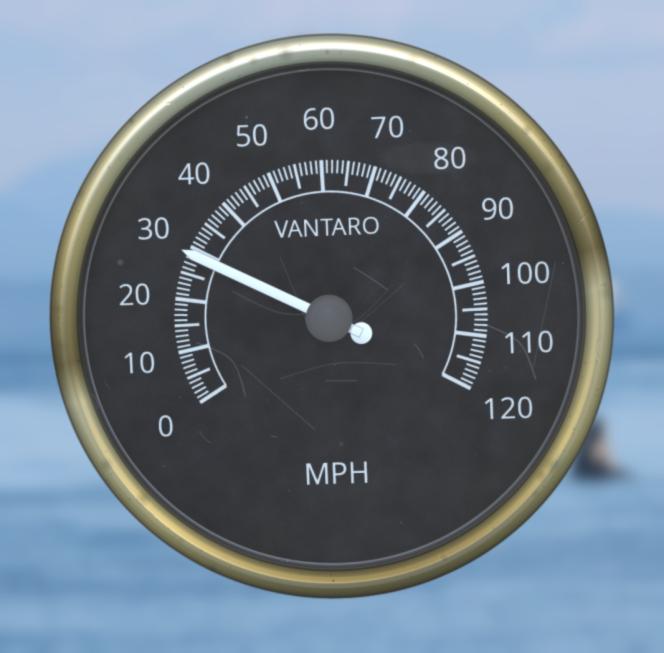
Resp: 29 mph
